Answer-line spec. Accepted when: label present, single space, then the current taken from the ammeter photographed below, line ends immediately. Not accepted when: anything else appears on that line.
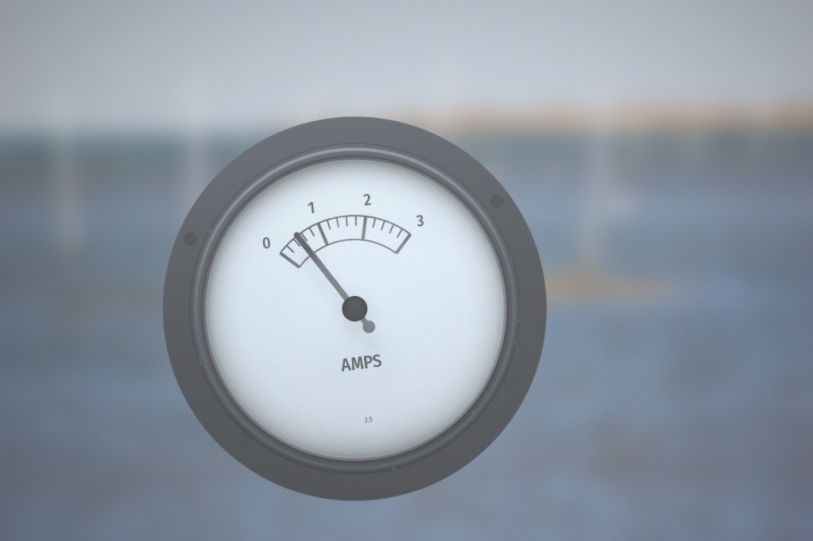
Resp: 0.5 A
